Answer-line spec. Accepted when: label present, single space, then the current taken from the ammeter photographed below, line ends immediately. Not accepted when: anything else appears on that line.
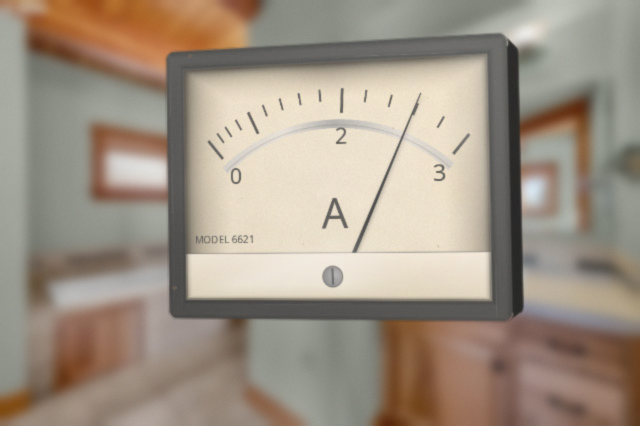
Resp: 2.6 A
